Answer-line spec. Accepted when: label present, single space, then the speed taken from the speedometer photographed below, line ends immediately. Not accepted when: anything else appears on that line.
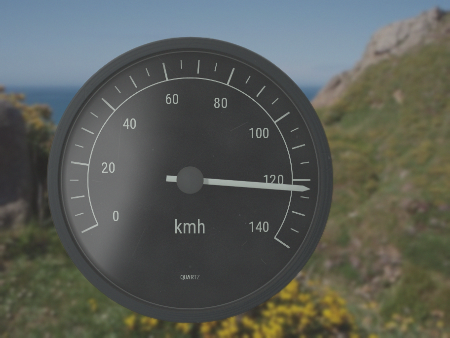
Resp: 122.5 km/h
